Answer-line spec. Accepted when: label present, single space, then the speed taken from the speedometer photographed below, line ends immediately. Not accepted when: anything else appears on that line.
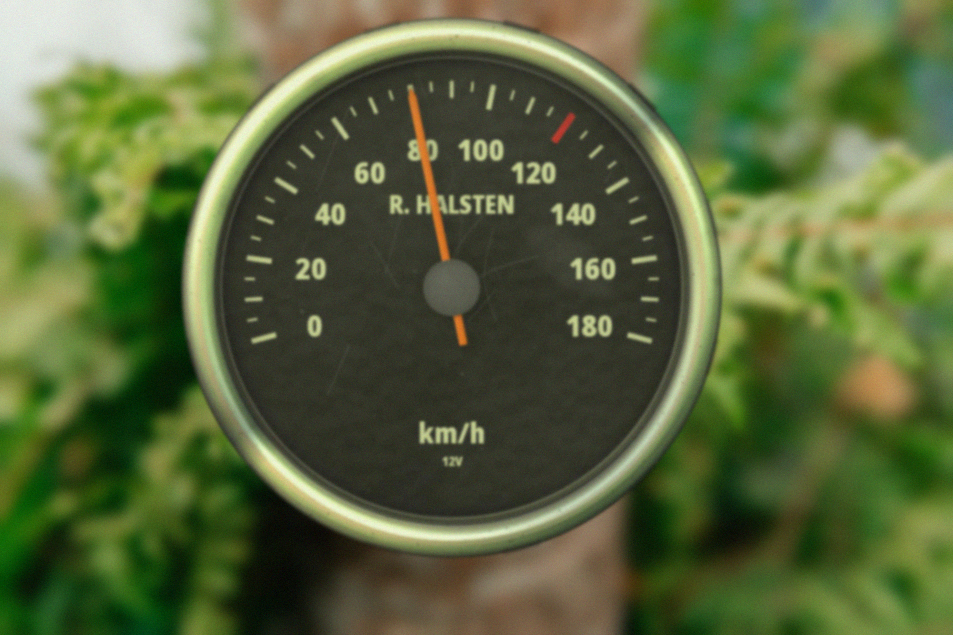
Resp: 80 km/h
